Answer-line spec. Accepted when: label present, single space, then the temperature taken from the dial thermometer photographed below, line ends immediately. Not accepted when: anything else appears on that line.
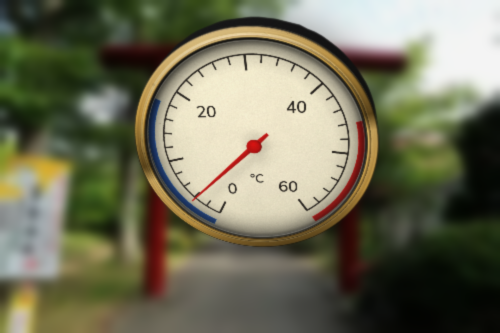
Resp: 4 °C
